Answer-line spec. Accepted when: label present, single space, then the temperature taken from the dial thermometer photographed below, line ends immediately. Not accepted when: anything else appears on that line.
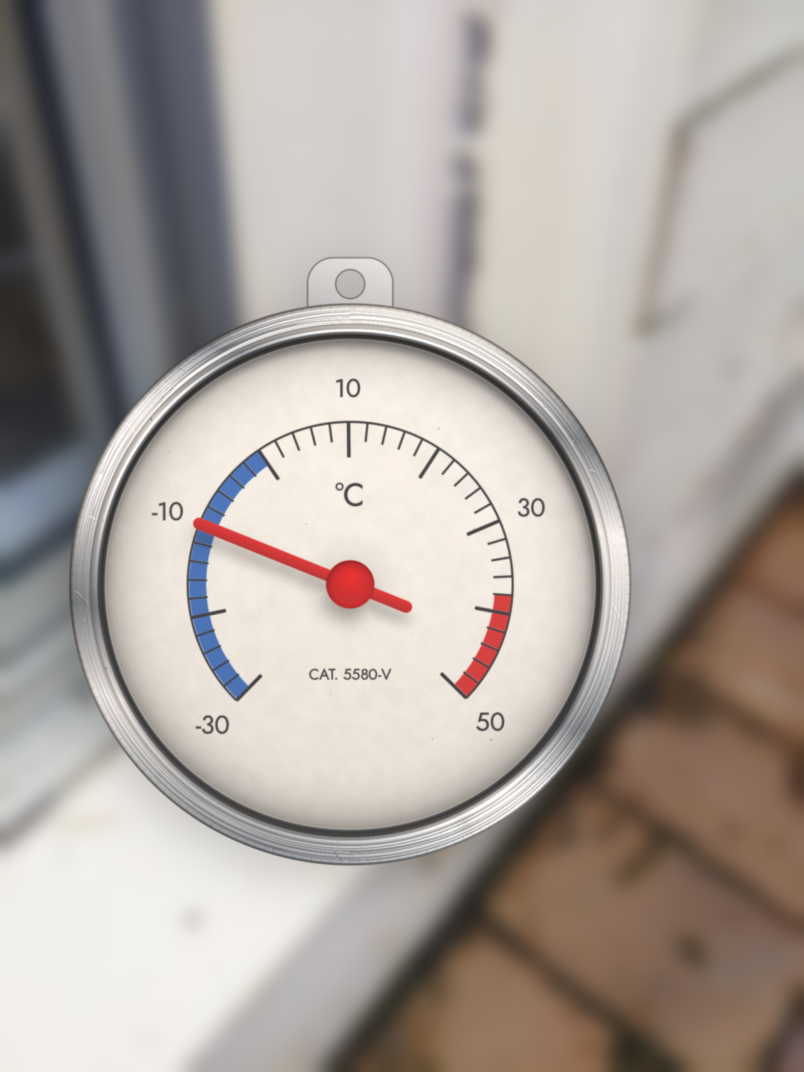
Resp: -10 °C
